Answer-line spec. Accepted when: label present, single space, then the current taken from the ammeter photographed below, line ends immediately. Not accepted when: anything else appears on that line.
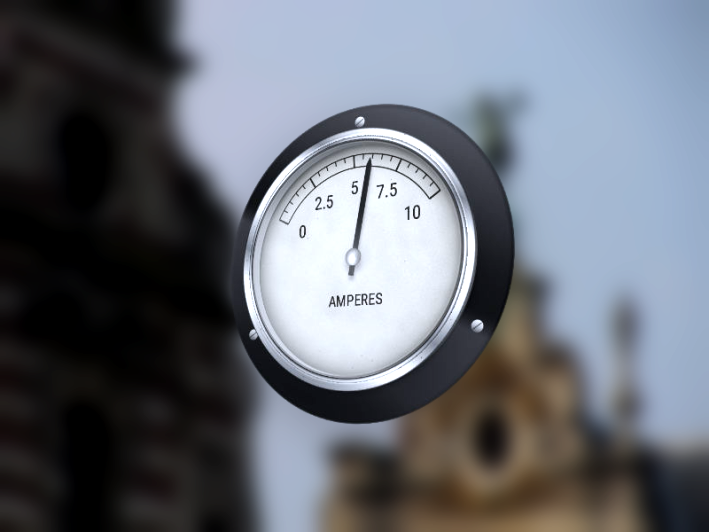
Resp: 6 A
